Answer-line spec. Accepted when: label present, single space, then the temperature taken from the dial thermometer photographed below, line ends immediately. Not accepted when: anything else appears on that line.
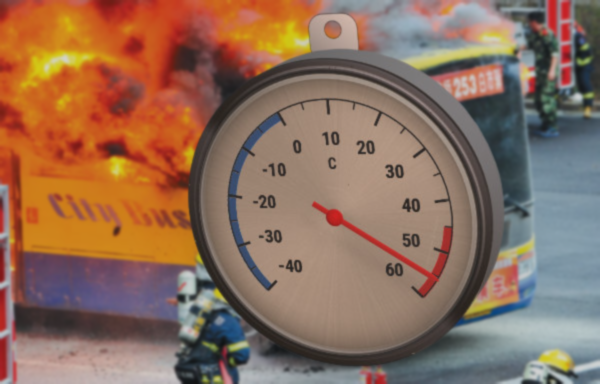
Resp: 55 °C
